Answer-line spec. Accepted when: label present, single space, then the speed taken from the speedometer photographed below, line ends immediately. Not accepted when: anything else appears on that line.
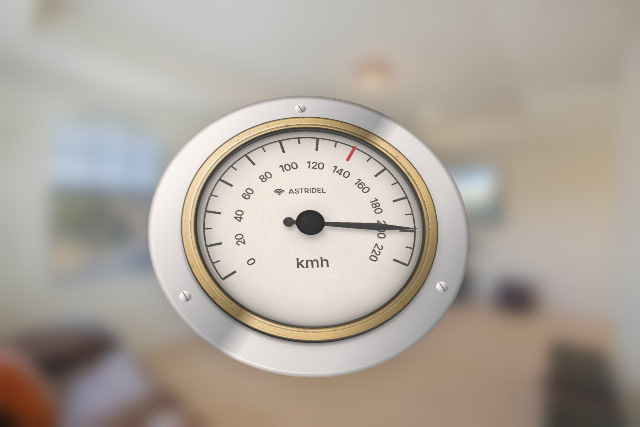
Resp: 200 km/h
